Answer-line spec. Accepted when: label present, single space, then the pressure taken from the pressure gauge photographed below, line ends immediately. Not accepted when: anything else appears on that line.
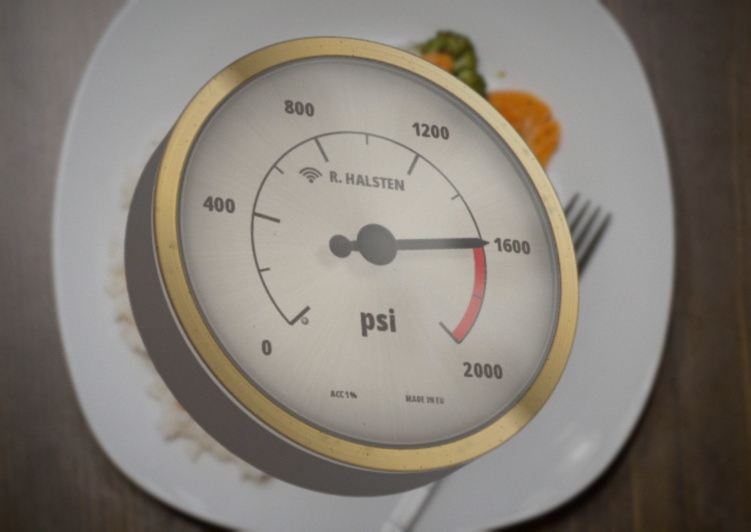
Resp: 1600 psi
